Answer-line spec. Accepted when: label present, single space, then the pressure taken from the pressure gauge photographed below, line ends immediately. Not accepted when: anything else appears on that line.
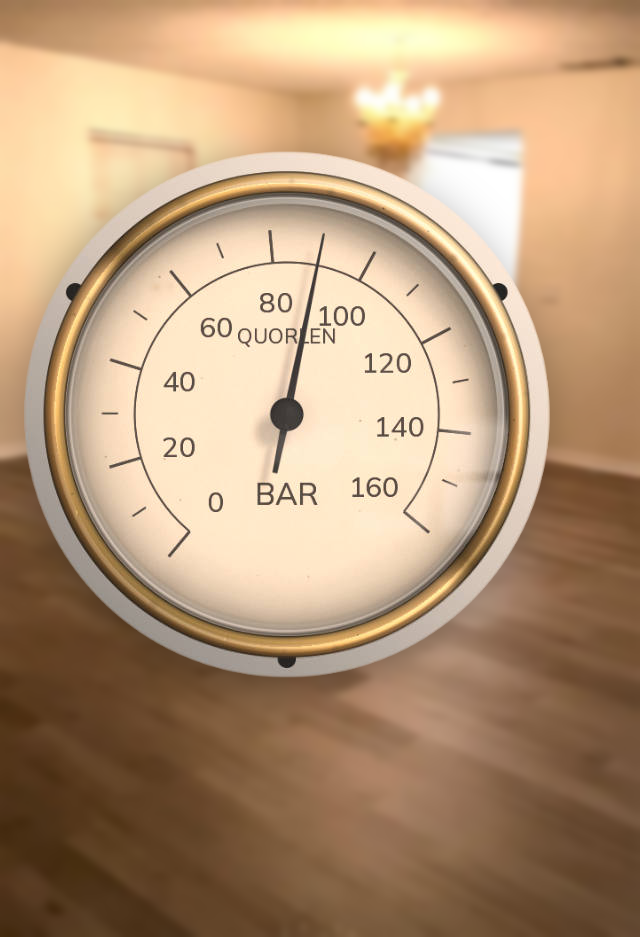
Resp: 90 bar
